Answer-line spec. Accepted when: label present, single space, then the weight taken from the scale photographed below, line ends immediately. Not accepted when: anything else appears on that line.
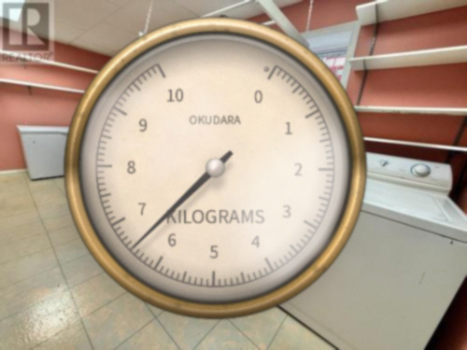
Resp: 6.5 kg
